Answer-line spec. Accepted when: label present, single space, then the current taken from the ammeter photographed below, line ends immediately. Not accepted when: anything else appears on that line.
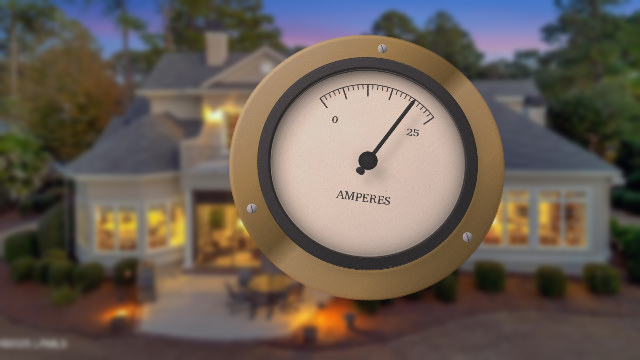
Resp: 20 A
